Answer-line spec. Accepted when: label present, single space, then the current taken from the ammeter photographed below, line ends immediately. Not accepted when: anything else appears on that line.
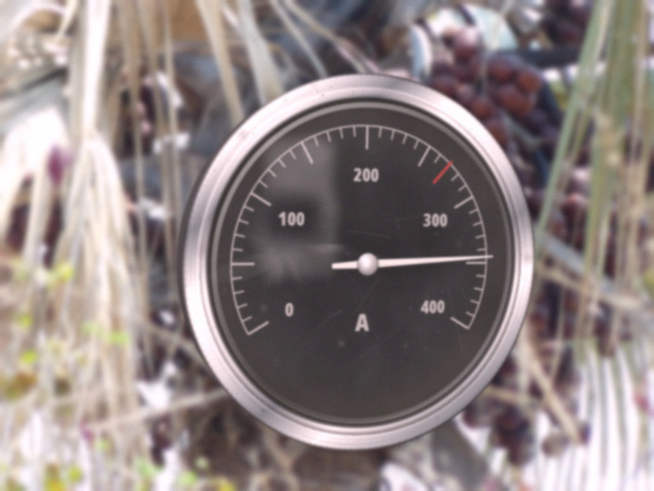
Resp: 345 A
